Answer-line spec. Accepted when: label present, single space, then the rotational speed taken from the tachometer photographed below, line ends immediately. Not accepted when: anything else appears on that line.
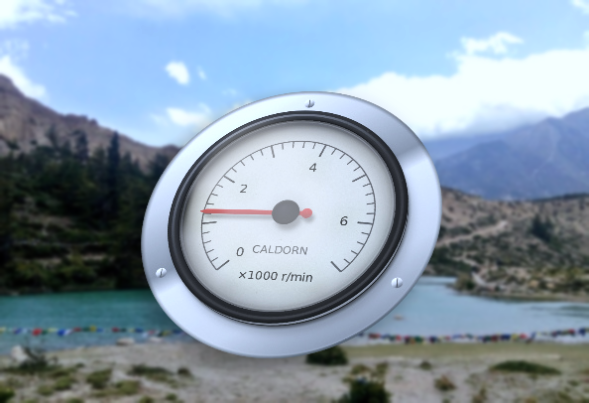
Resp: 1200 rpm
